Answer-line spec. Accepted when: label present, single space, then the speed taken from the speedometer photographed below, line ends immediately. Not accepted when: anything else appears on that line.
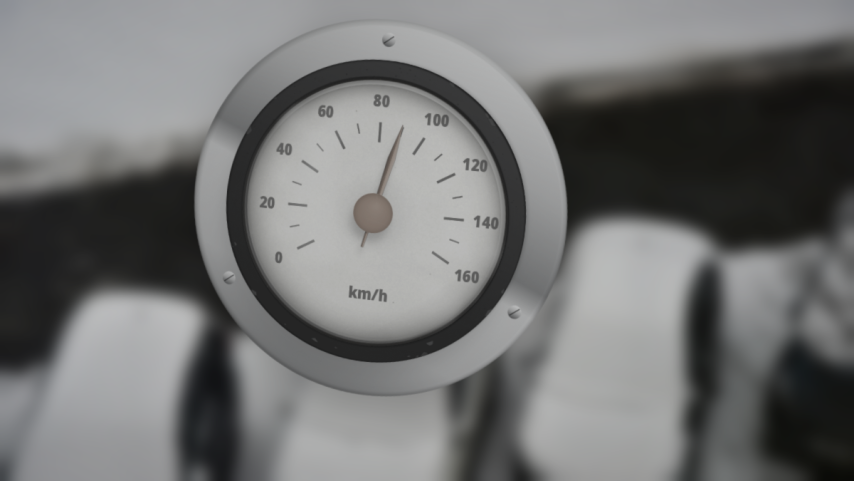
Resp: 90 km/h
